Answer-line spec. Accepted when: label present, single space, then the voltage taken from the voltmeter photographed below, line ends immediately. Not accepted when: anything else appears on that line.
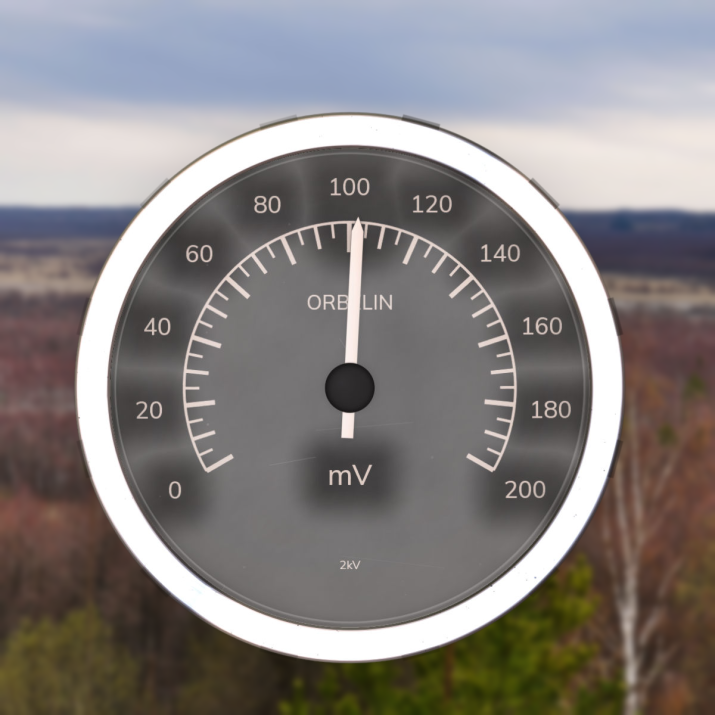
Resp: 102.5 mV
